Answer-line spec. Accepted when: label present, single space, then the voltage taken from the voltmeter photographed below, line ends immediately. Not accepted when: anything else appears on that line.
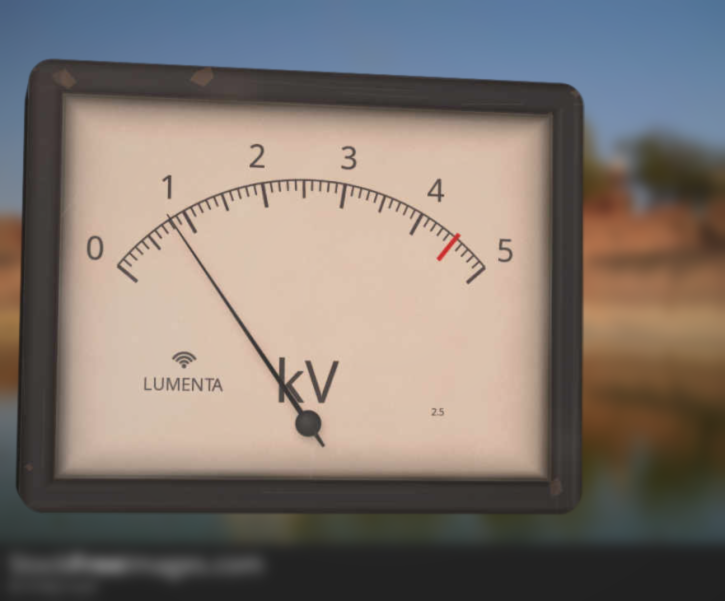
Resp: 0.8 kV
